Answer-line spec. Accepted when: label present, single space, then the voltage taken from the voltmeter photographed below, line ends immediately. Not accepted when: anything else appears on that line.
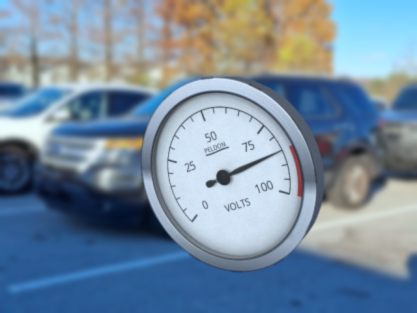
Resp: 85 V
